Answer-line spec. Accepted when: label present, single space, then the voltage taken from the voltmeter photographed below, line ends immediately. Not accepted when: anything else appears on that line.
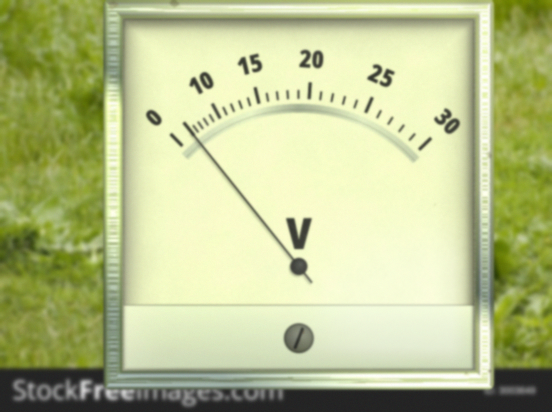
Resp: 5 V
